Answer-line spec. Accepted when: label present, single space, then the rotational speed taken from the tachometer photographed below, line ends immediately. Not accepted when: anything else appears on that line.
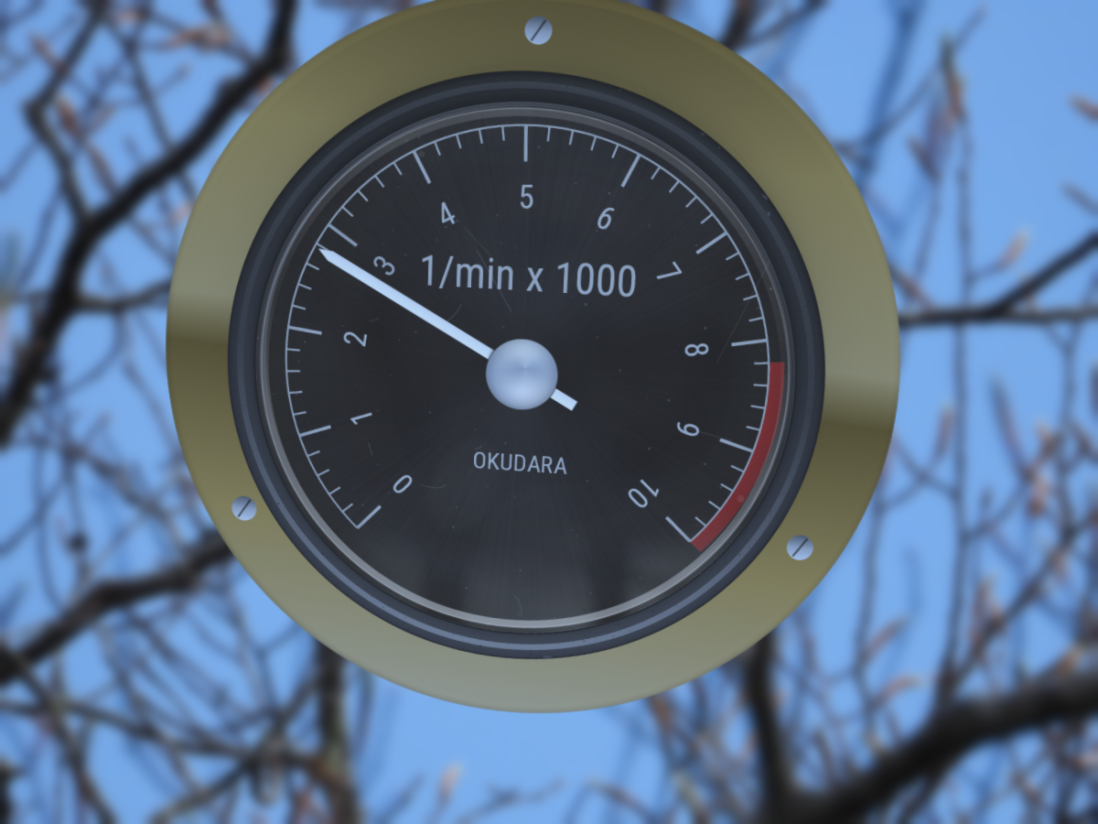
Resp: 2800 rpm
